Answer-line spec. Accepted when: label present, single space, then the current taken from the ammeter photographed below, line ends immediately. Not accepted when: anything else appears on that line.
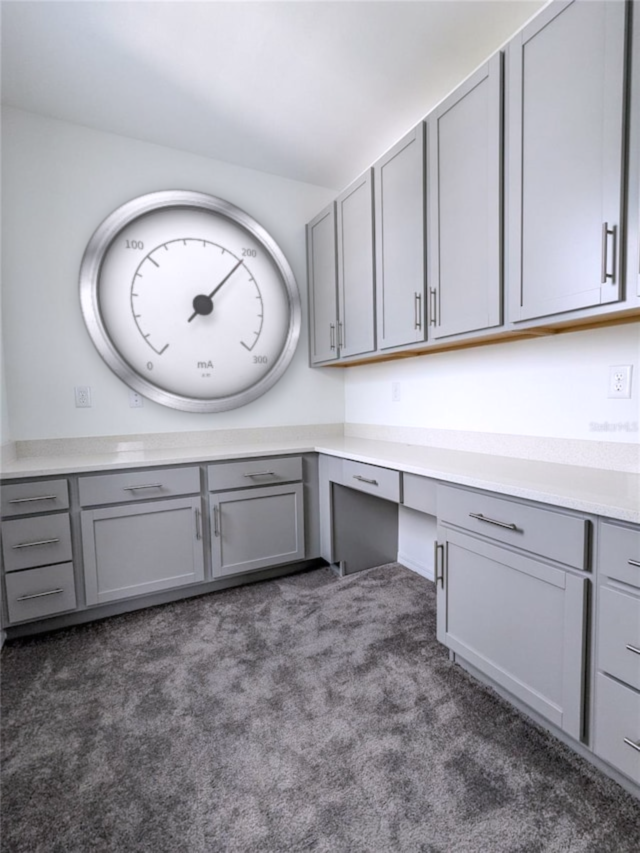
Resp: 200 mA
